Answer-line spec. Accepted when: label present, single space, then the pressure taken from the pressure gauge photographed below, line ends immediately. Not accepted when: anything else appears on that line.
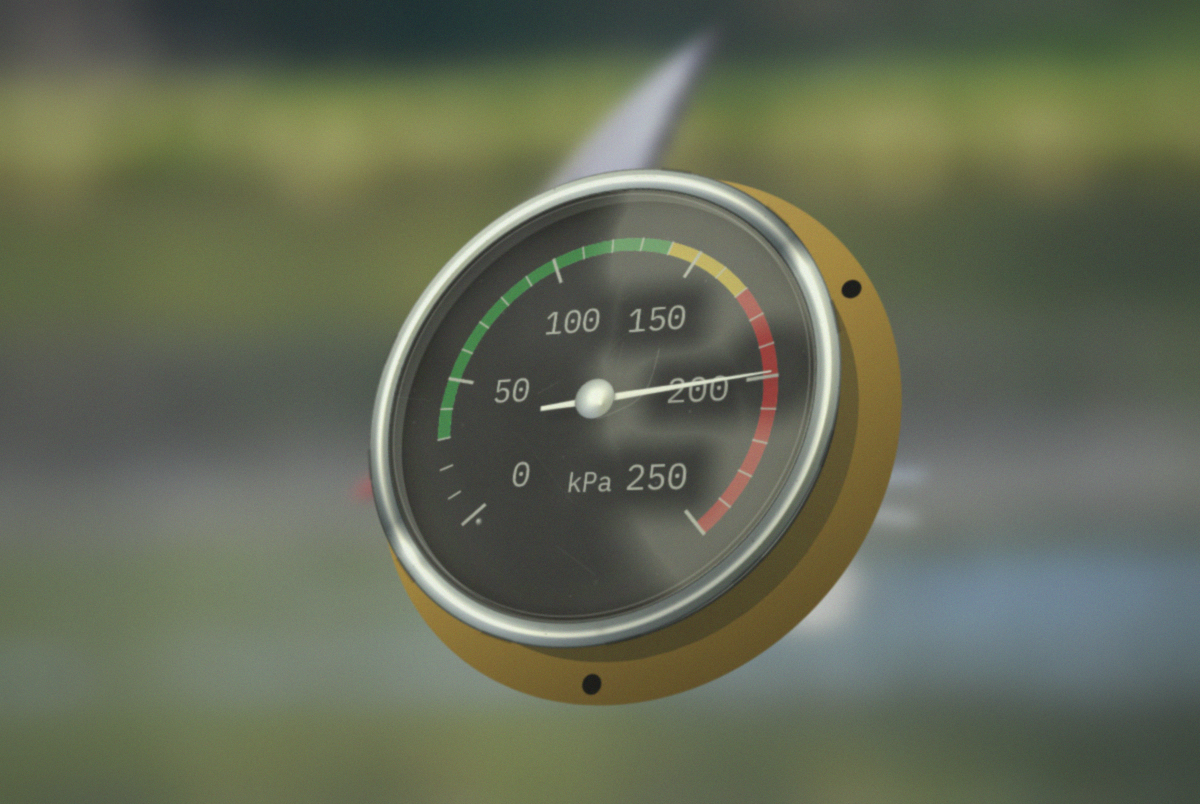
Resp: 200 kPa
